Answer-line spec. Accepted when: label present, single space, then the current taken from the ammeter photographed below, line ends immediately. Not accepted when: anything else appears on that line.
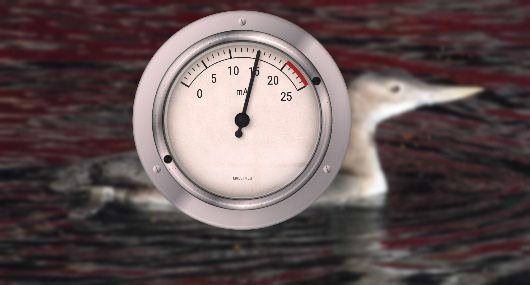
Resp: 15 mA
